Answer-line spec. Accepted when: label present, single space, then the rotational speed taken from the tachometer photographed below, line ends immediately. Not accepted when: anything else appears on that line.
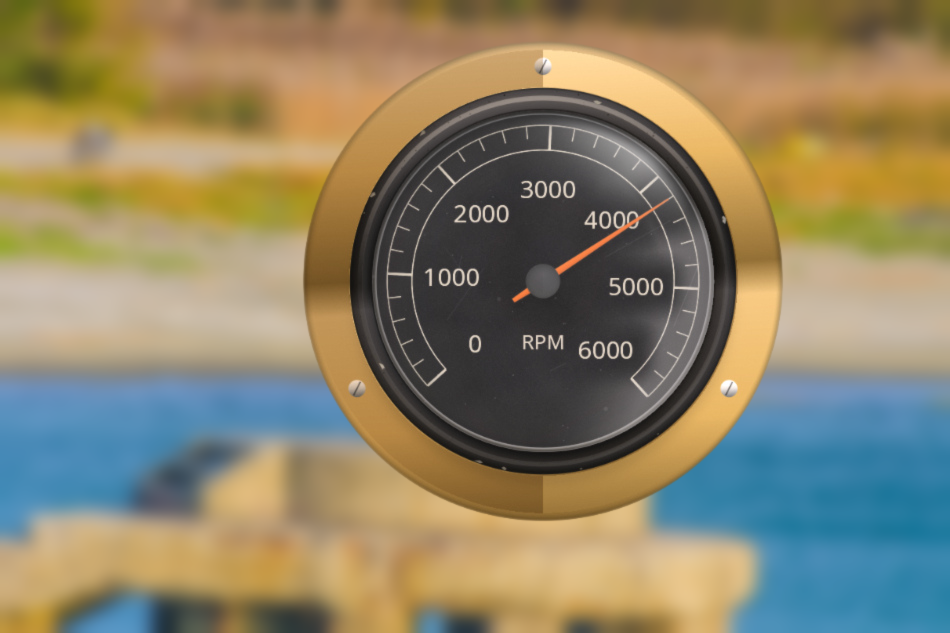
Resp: 4200 rpm
